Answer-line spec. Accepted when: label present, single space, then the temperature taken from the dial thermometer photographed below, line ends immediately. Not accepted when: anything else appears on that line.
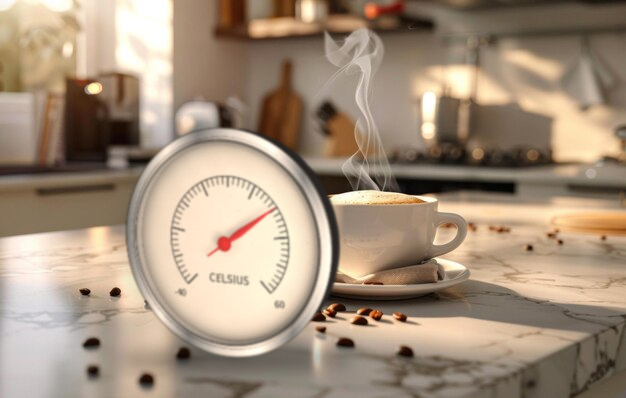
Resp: 30 °C
